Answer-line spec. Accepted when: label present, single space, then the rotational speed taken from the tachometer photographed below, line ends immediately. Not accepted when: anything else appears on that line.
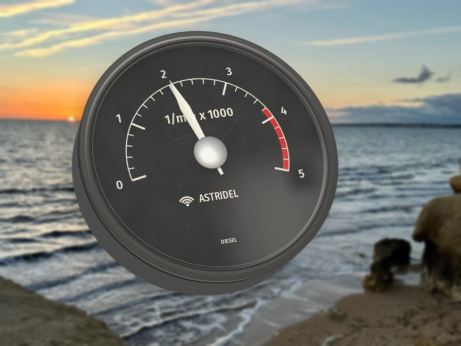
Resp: 2000 rpm
